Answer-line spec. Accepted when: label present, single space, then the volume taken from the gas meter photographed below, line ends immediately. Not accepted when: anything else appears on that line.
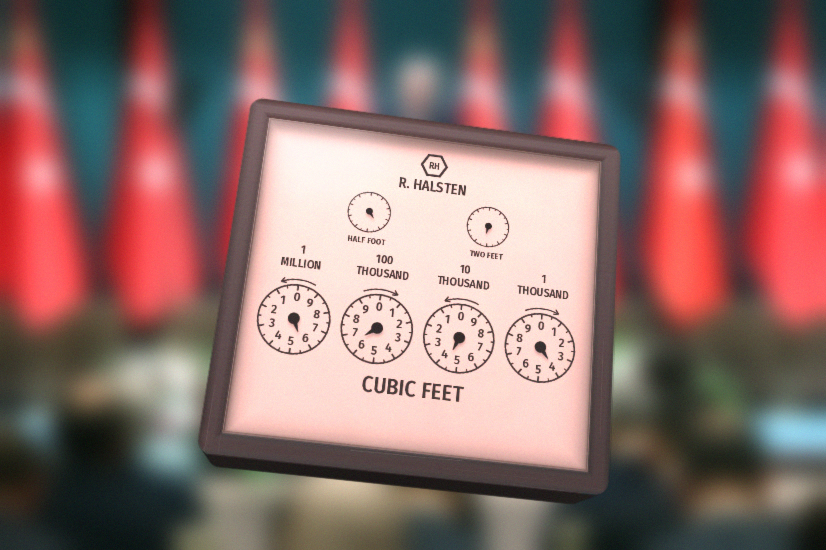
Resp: 564400 ft³
